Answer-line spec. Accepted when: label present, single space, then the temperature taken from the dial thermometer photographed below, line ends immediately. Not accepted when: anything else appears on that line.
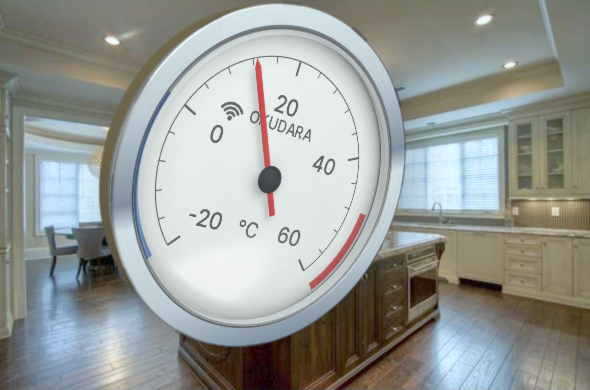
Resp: 12 °C
